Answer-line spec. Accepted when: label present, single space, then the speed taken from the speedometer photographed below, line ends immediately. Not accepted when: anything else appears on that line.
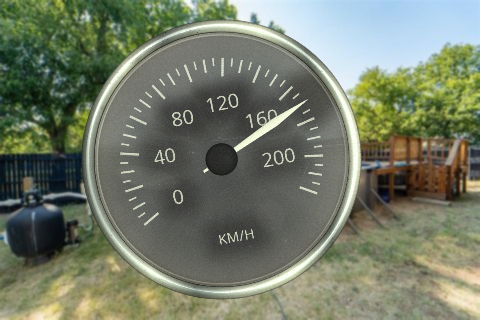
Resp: 170 km/h
